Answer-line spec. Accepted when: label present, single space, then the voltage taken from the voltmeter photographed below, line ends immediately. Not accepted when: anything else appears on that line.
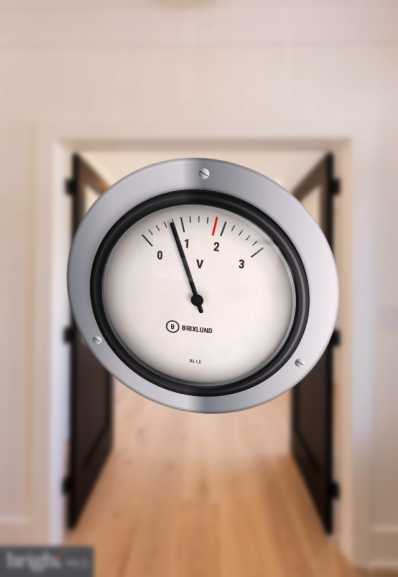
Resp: 0.8 V
